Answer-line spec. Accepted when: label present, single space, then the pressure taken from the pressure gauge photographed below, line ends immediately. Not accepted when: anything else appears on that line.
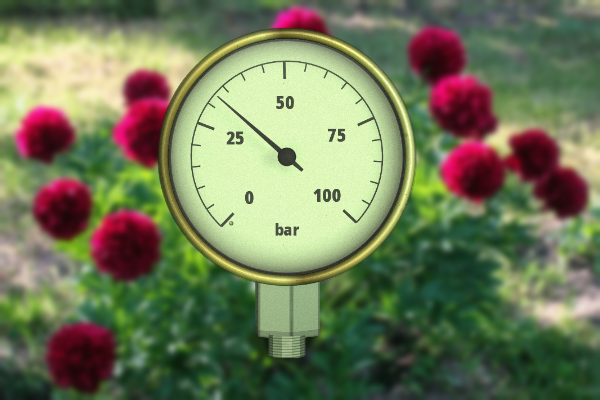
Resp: 32.5 bar
